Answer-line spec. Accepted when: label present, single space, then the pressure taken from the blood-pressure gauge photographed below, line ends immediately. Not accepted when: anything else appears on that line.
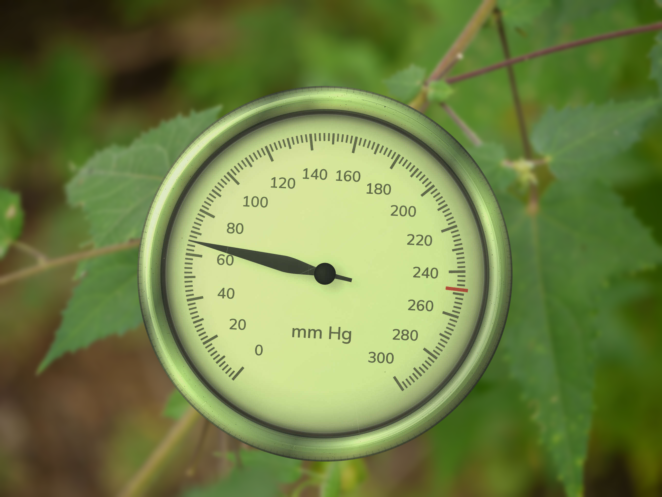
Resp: 66 mmHg
